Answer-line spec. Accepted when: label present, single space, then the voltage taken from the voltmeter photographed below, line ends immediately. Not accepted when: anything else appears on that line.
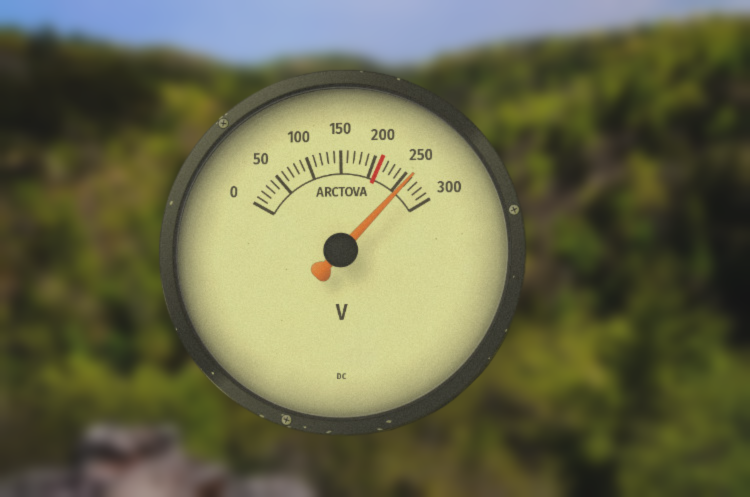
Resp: 260 V
